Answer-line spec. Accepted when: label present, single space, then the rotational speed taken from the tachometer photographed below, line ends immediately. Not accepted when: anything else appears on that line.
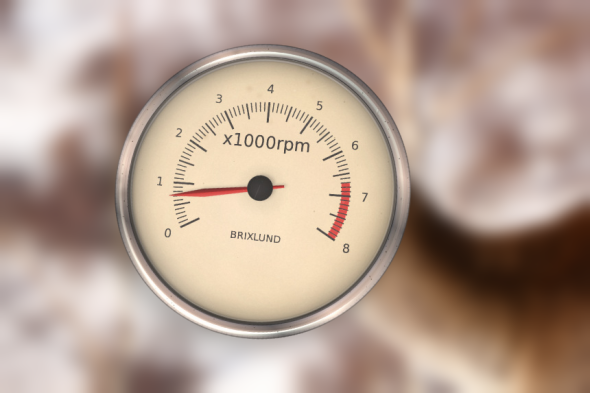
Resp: 700 rpm
